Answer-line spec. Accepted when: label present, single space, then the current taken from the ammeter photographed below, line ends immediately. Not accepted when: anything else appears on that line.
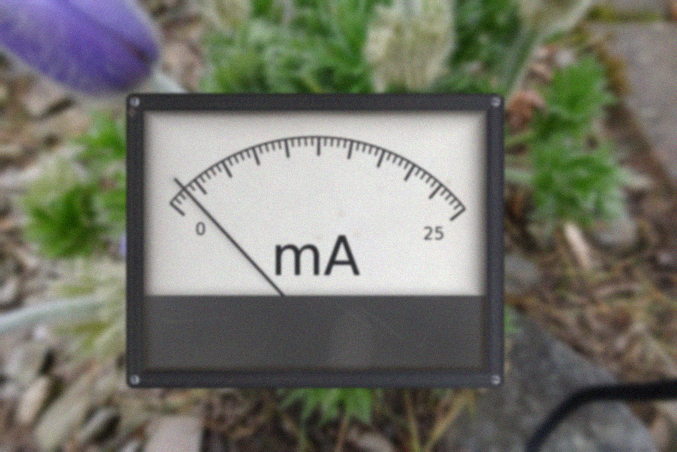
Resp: 1.5 mA
